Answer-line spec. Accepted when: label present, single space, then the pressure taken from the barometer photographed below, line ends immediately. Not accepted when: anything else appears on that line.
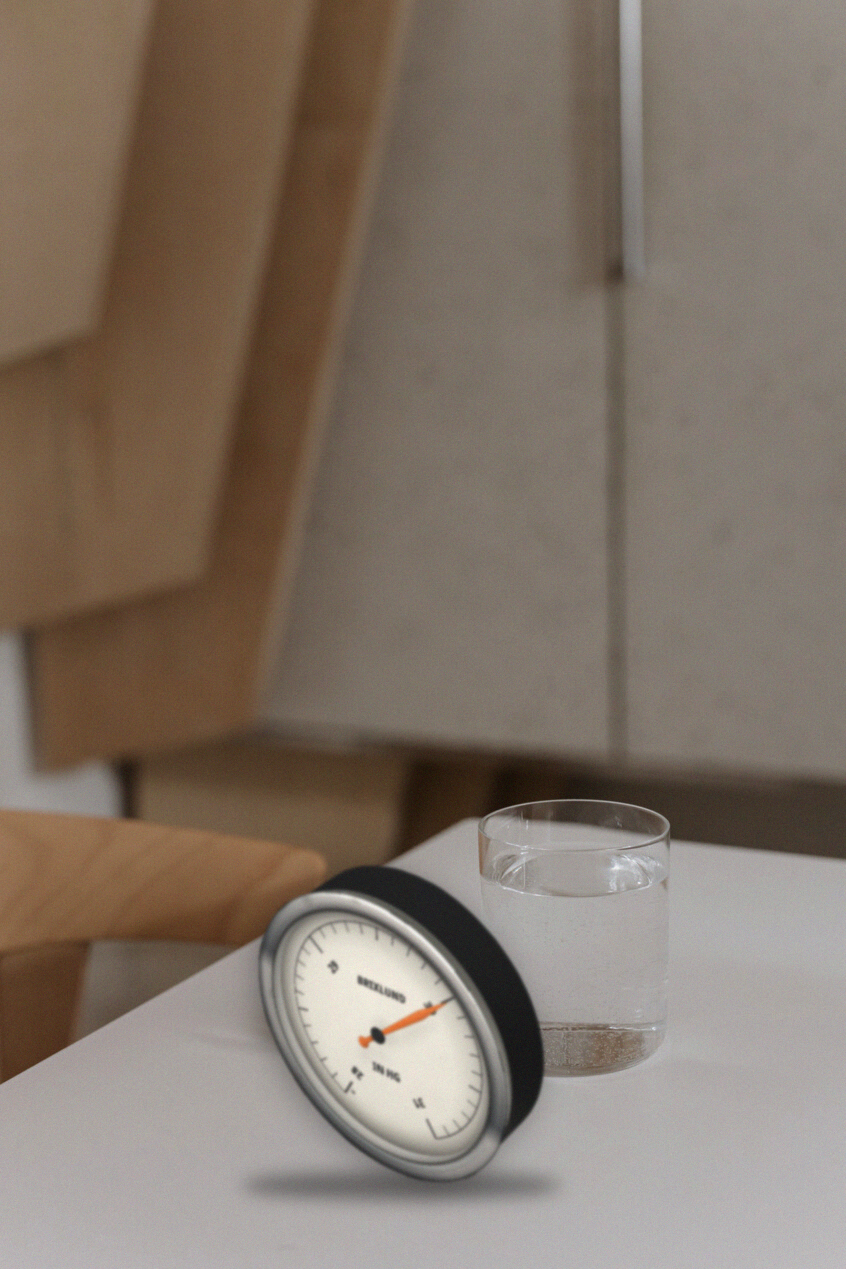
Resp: 30 inHg
